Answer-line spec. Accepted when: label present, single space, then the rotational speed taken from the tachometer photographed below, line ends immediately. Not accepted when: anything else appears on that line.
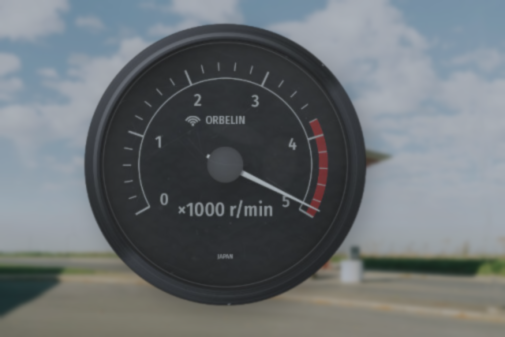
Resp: 4900 rpm
